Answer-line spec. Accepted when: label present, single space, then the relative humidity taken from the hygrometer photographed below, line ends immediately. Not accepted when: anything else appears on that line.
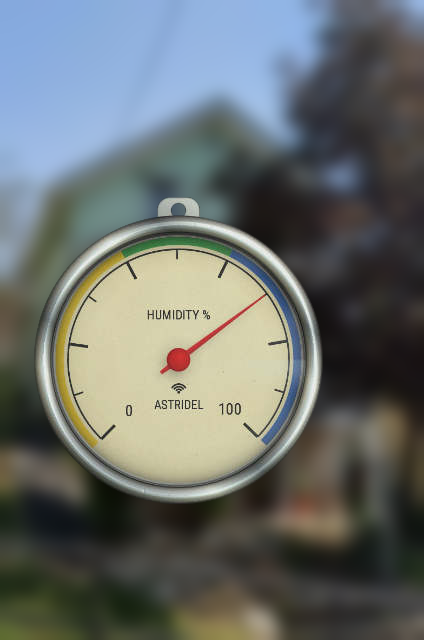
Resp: 70 %
